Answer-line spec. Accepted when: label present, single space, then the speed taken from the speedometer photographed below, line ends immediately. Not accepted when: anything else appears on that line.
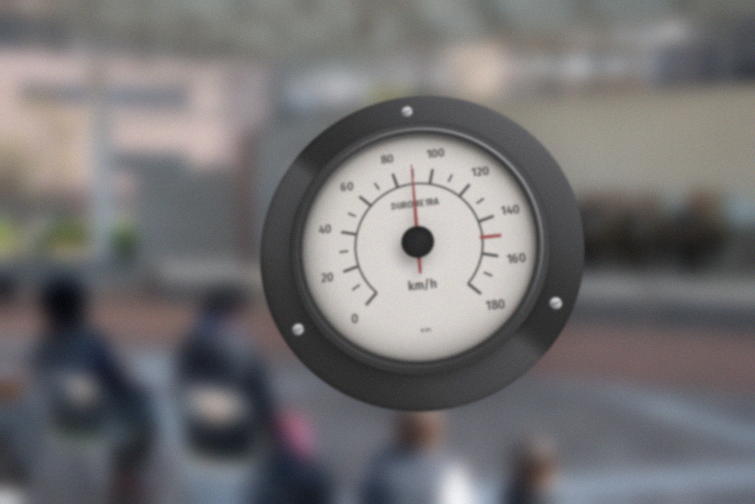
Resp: 90 km/h
